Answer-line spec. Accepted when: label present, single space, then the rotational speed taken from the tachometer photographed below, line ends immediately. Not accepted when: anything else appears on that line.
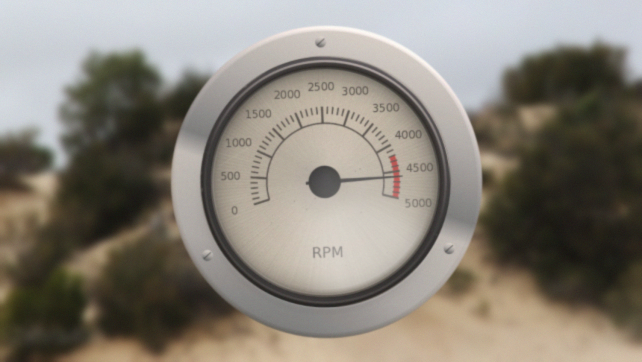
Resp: 4600 rpm
